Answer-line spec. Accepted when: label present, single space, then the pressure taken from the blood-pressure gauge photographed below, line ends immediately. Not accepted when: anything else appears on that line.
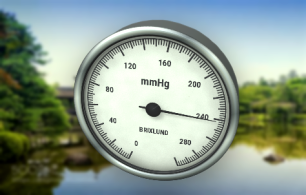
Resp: 240 mmHg
